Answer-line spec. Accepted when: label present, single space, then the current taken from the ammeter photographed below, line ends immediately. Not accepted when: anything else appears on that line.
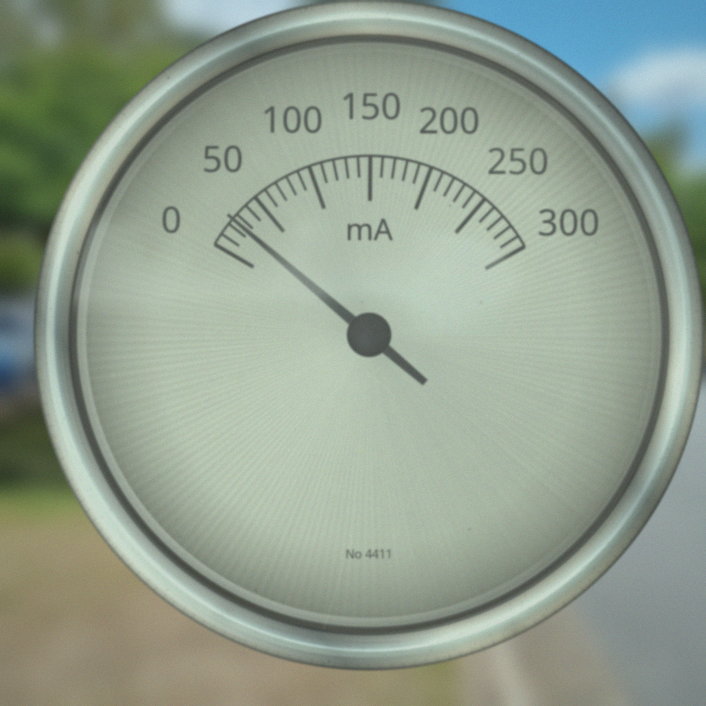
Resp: 25 mA
